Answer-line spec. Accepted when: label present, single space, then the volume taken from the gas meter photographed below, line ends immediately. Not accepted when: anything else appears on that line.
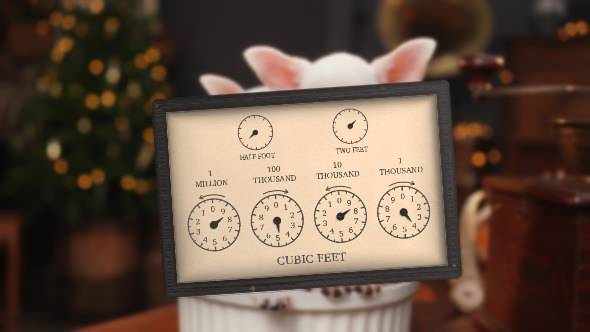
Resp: 848400 ft³
